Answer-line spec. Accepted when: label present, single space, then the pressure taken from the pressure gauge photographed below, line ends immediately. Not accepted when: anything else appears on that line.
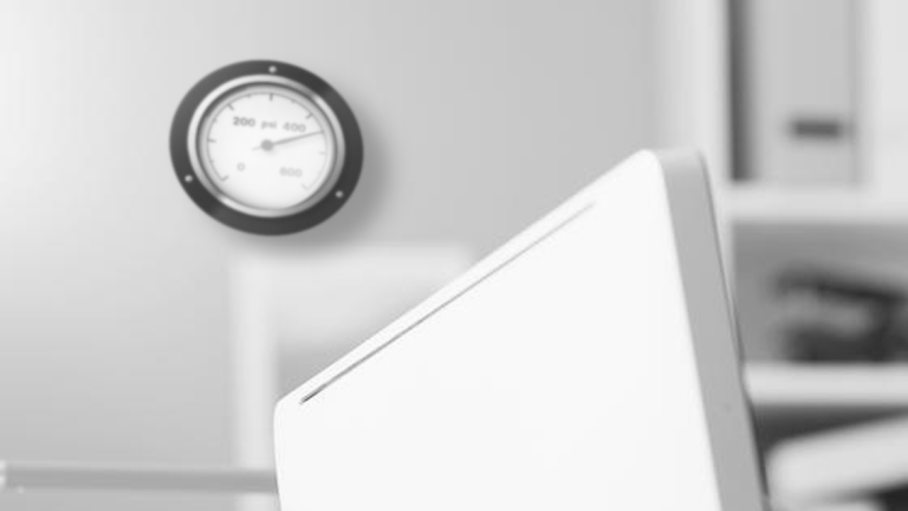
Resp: 450 psi
